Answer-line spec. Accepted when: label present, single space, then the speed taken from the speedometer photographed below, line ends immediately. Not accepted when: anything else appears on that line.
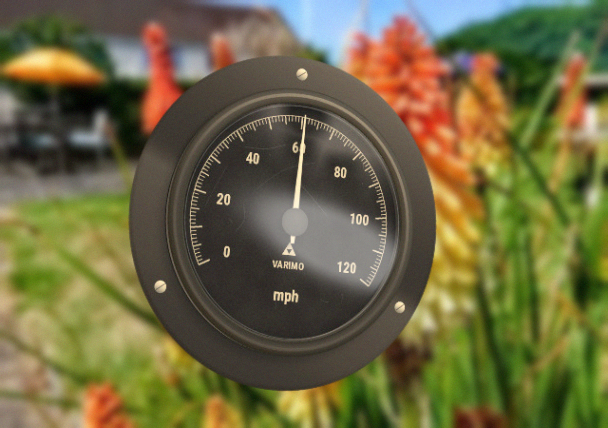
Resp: 60 mph
